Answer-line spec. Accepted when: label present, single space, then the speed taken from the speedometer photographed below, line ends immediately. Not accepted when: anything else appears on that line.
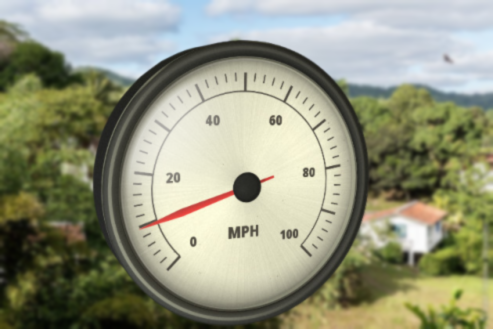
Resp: 10 mph
